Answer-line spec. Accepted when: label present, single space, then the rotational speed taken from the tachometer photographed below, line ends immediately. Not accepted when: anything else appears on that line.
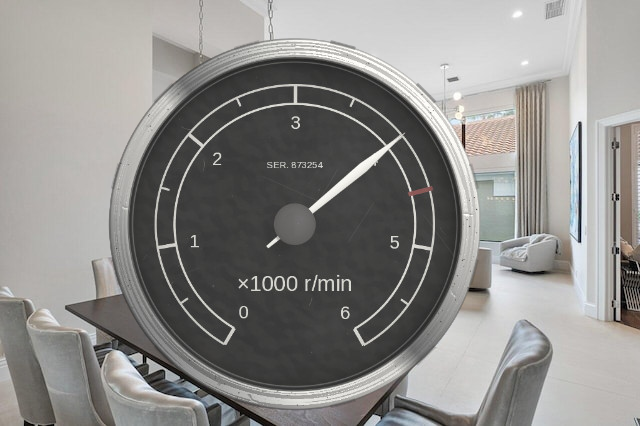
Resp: 4000 rpm
